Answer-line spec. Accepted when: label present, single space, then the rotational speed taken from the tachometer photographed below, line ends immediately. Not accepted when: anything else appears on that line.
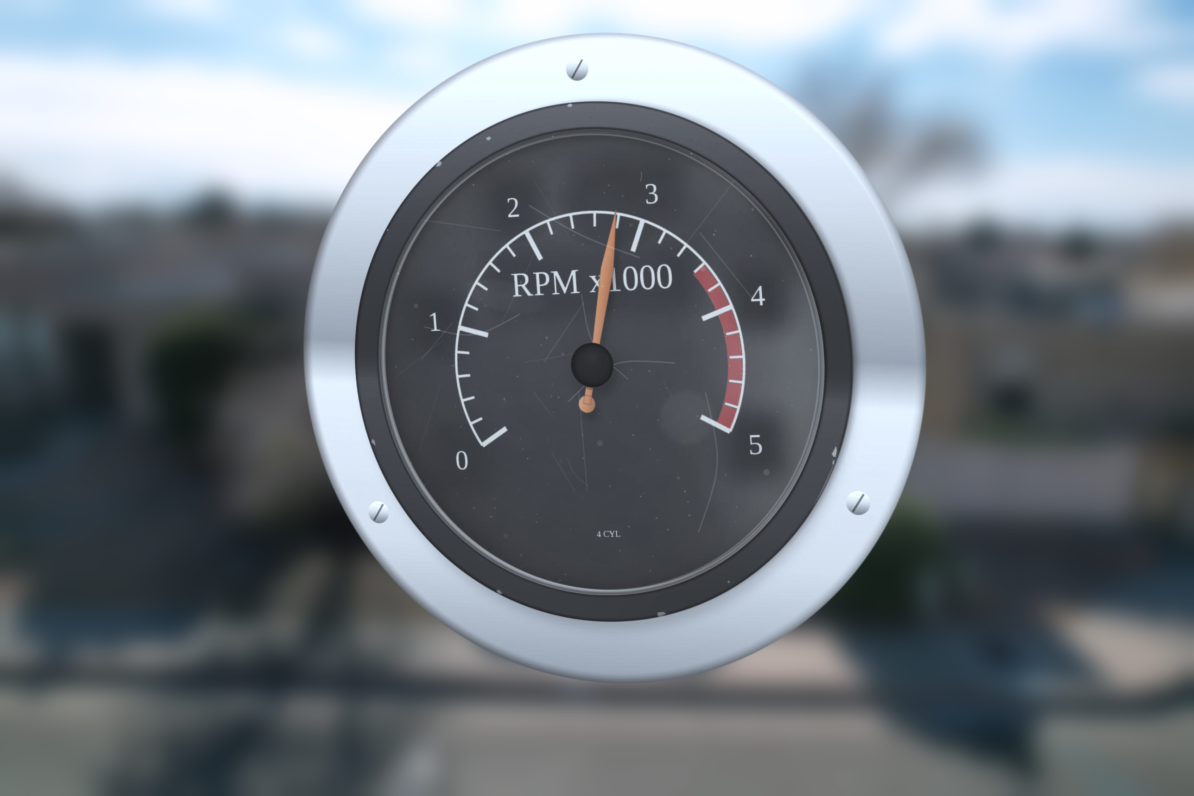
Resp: 2800 rpm
